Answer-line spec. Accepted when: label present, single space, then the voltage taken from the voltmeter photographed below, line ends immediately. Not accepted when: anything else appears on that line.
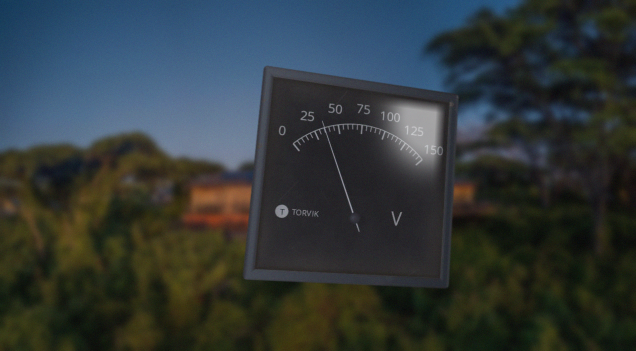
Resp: 35 V
